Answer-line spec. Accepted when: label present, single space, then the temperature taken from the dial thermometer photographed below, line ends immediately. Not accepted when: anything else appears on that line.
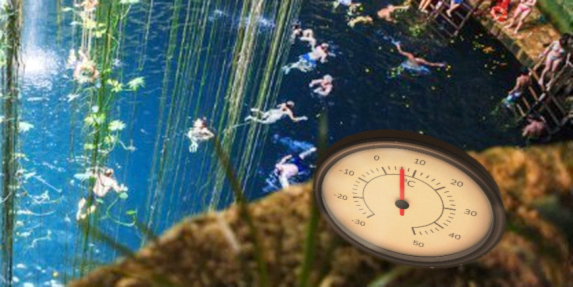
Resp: 6 °C
